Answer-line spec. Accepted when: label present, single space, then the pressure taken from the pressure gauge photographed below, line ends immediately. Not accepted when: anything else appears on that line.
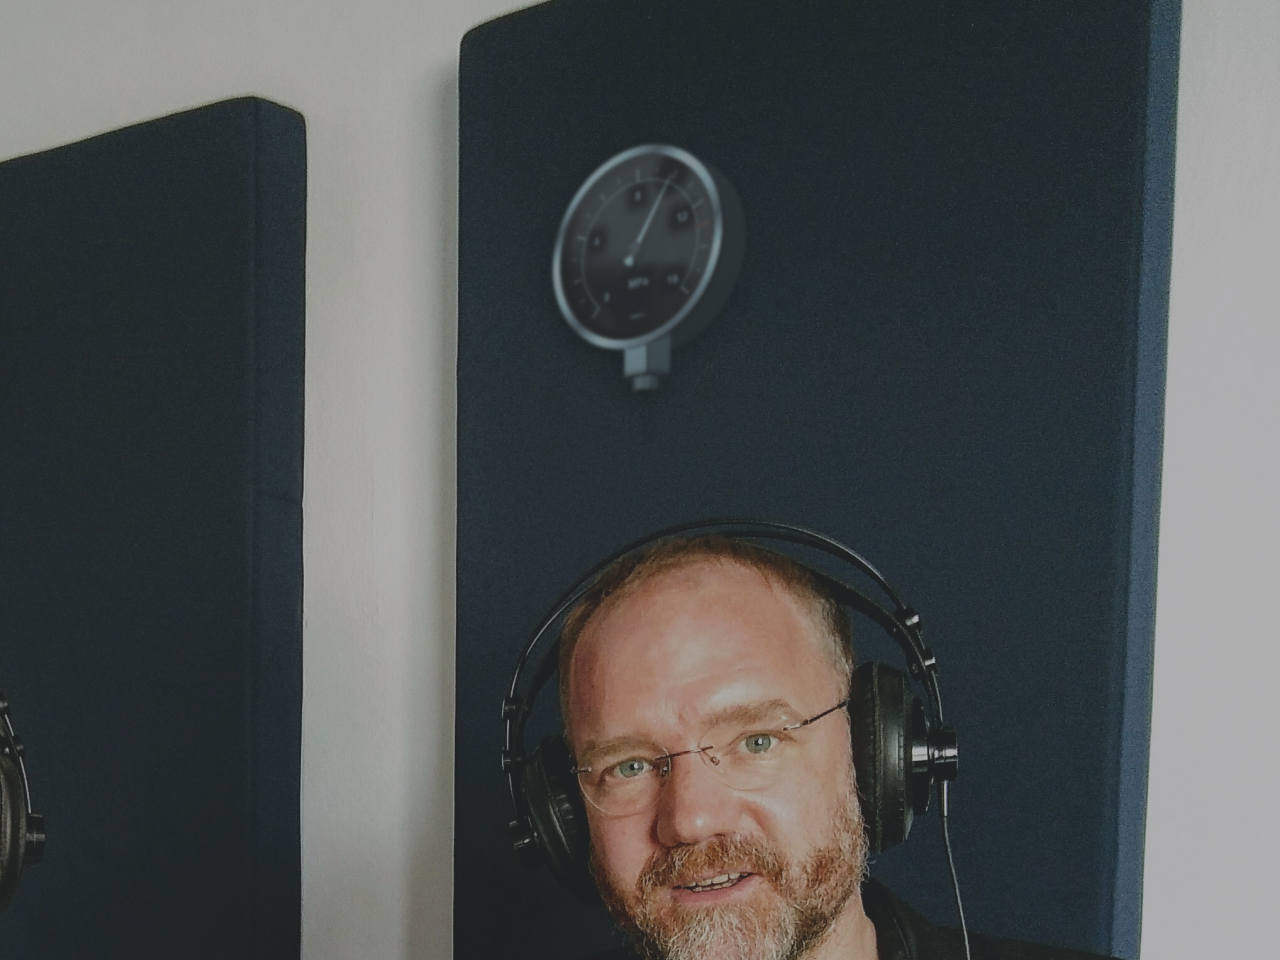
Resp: 10 MPa
